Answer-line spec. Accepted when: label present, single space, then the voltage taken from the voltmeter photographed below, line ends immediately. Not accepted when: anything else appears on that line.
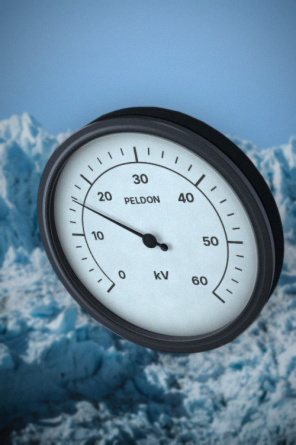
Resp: 16 kV
